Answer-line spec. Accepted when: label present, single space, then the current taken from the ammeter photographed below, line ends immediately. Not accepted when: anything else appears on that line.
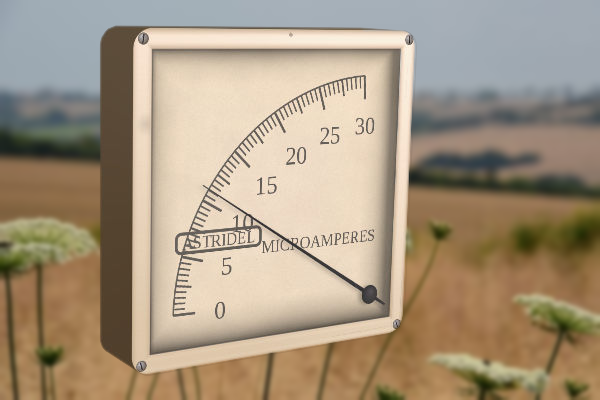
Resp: 11 µA
